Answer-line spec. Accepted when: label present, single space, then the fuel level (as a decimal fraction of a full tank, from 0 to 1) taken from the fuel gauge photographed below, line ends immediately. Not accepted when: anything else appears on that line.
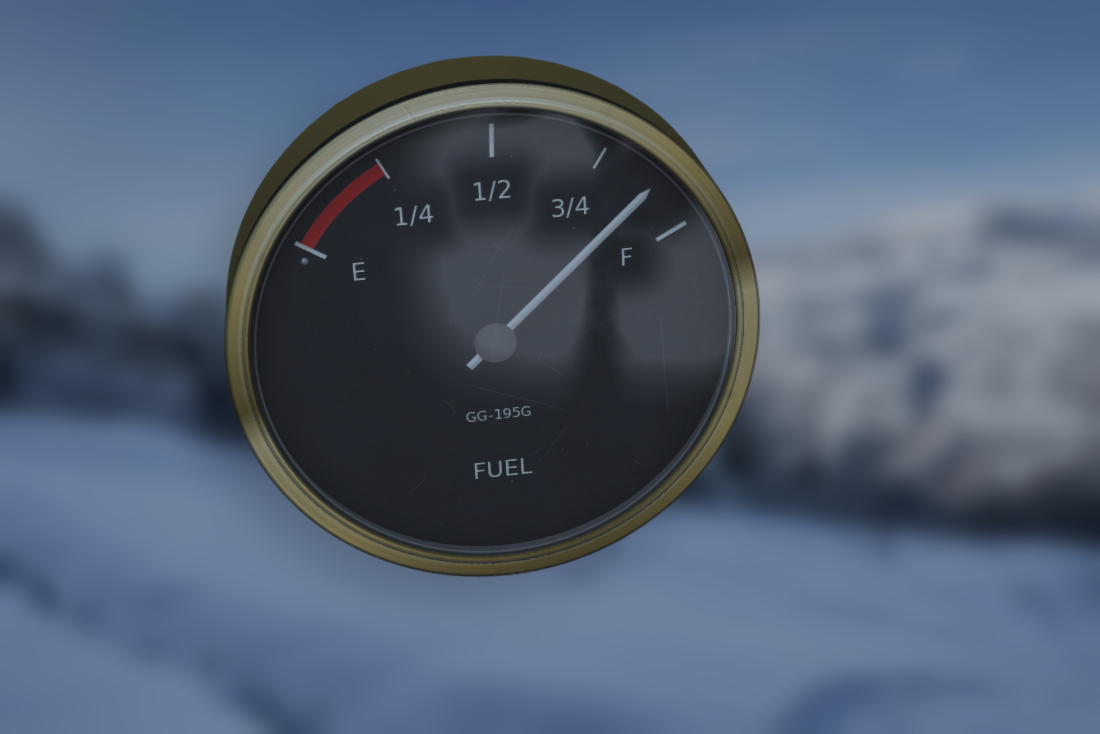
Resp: 0.875
